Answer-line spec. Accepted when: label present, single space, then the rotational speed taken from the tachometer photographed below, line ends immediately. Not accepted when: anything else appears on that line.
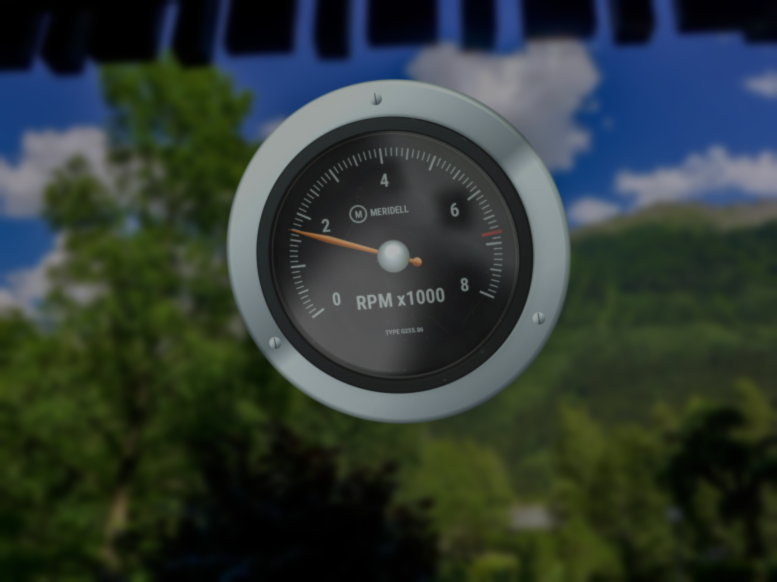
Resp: 1700 rpm
